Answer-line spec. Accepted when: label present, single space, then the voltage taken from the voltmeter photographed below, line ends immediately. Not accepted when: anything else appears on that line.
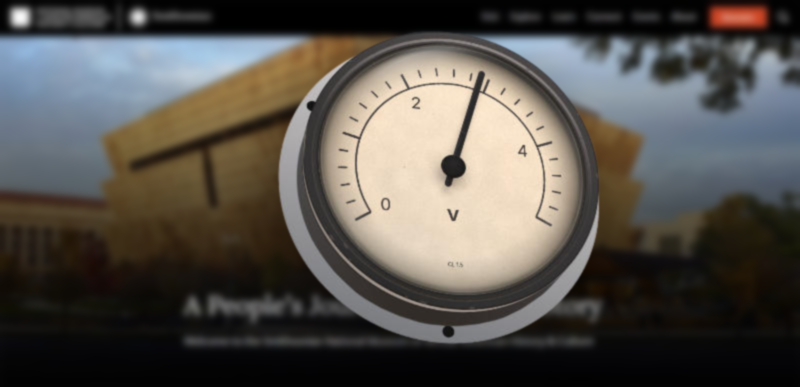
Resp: 2.9 V
